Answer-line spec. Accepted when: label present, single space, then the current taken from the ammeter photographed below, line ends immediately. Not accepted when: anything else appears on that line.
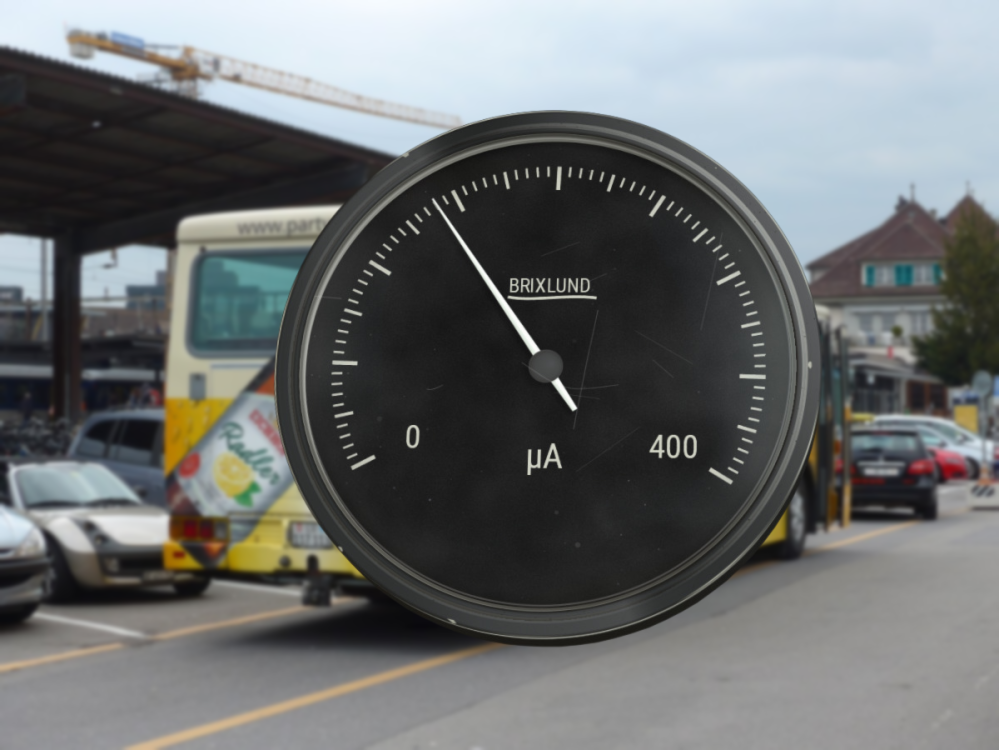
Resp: 140 µA
